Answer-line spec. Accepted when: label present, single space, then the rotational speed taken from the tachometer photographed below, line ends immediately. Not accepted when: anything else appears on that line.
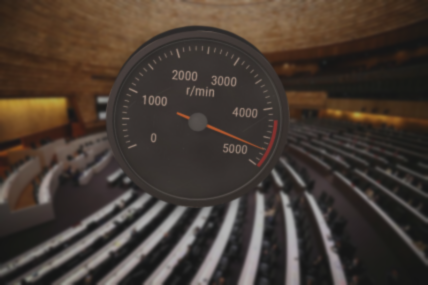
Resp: 4700 rpm
